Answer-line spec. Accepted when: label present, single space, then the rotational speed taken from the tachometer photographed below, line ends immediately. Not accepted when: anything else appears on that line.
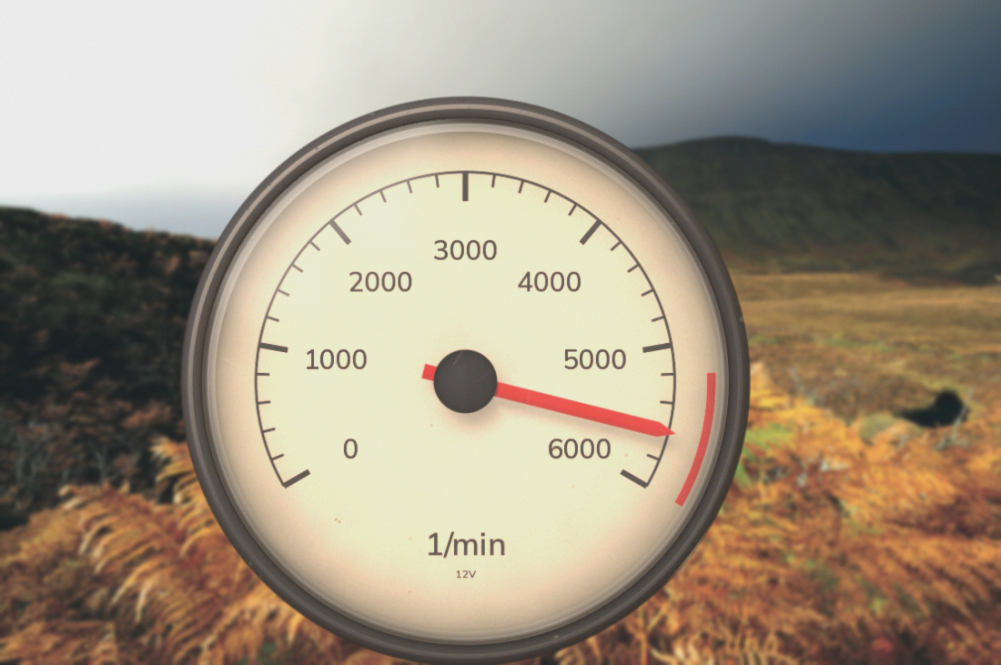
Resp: 5600 rpm
